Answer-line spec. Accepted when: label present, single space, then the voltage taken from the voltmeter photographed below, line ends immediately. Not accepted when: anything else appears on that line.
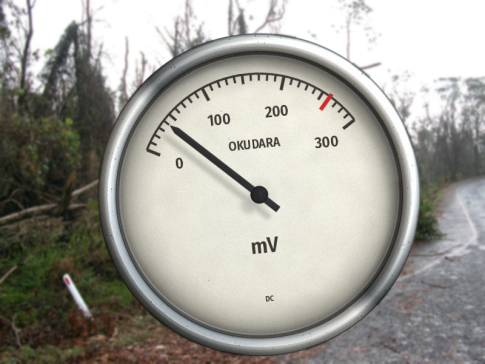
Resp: 40 mV
